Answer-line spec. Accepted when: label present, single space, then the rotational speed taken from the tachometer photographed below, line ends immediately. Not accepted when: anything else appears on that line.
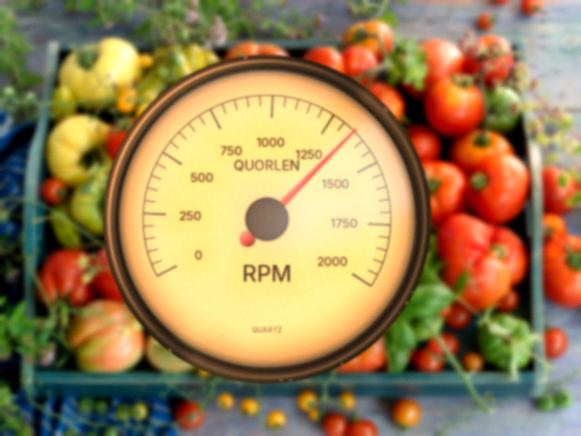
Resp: 1350 rpm
